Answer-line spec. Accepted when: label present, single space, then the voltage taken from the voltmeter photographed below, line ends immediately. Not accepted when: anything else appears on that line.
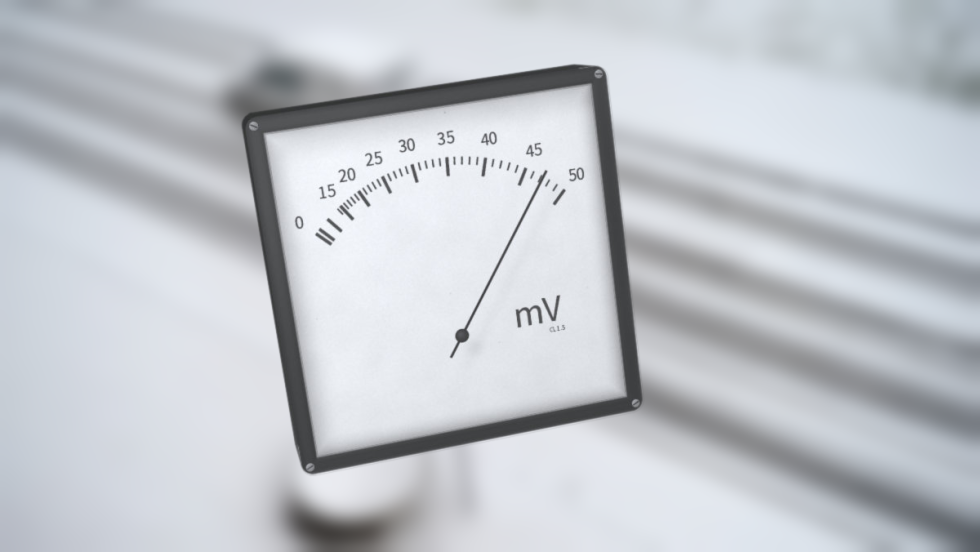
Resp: 47 mV
